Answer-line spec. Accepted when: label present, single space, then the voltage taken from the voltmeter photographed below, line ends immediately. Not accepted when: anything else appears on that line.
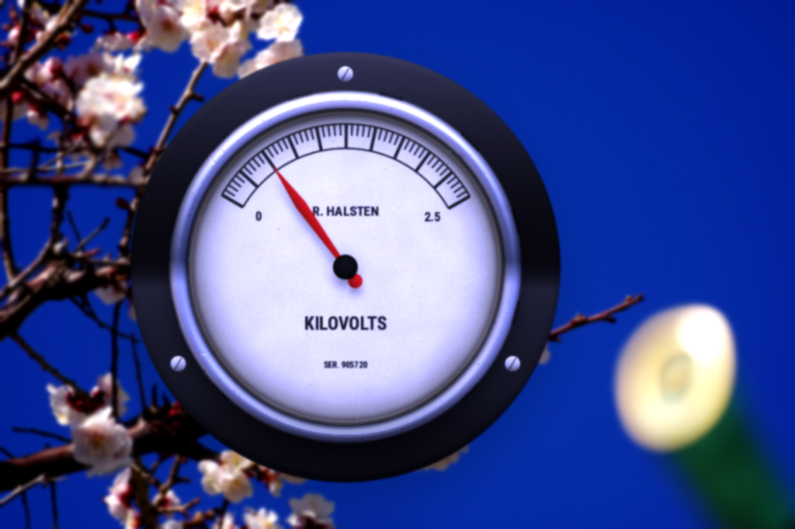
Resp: 0.5 kV
